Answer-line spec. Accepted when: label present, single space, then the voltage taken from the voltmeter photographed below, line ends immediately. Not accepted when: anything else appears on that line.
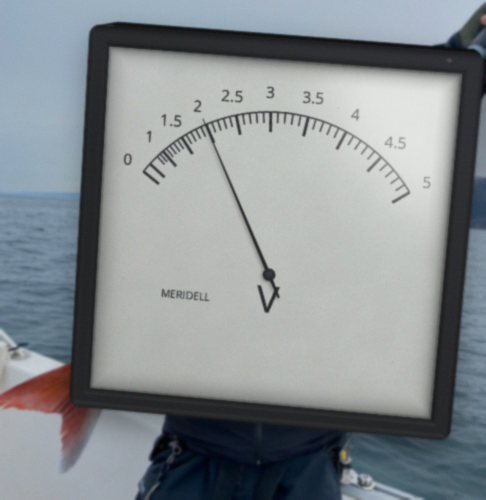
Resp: 2 V
